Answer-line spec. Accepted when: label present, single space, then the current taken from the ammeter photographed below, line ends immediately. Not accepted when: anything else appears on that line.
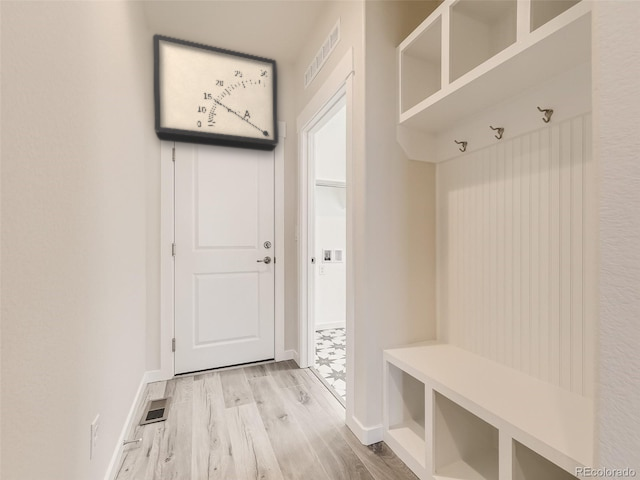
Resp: 15 A
